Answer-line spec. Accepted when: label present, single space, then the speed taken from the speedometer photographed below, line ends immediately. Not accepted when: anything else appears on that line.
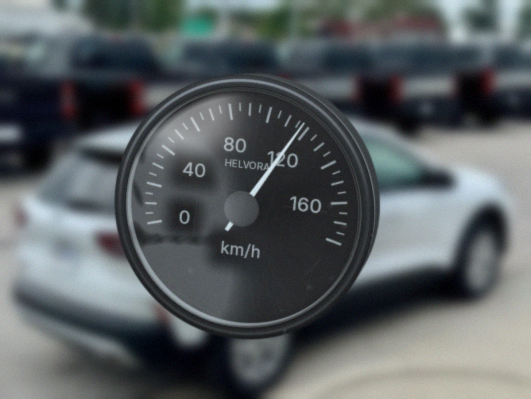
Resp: 117.5 km/h
